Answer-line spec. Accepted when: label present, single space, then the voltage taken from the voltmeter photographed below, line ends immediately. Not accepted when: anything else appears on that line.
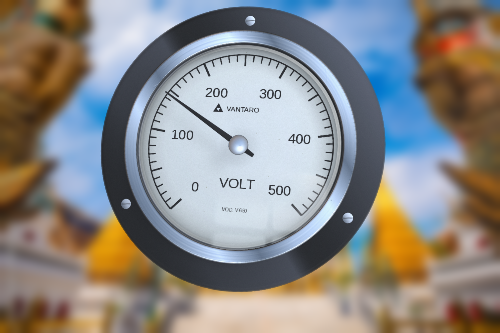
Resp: 145 V
